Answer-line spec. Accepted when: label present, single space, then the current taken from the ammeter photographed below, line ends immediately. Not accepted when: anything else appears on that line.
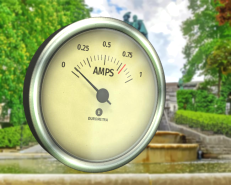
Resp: 0.05 A
